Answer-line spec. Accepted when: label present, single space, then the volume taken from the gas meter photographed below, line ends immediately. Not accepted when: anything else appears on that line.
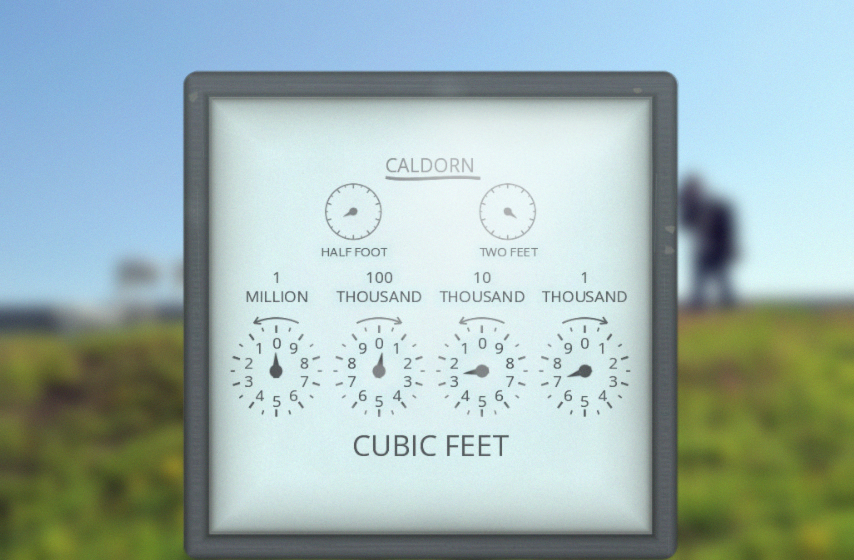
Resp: 2700 ft³
